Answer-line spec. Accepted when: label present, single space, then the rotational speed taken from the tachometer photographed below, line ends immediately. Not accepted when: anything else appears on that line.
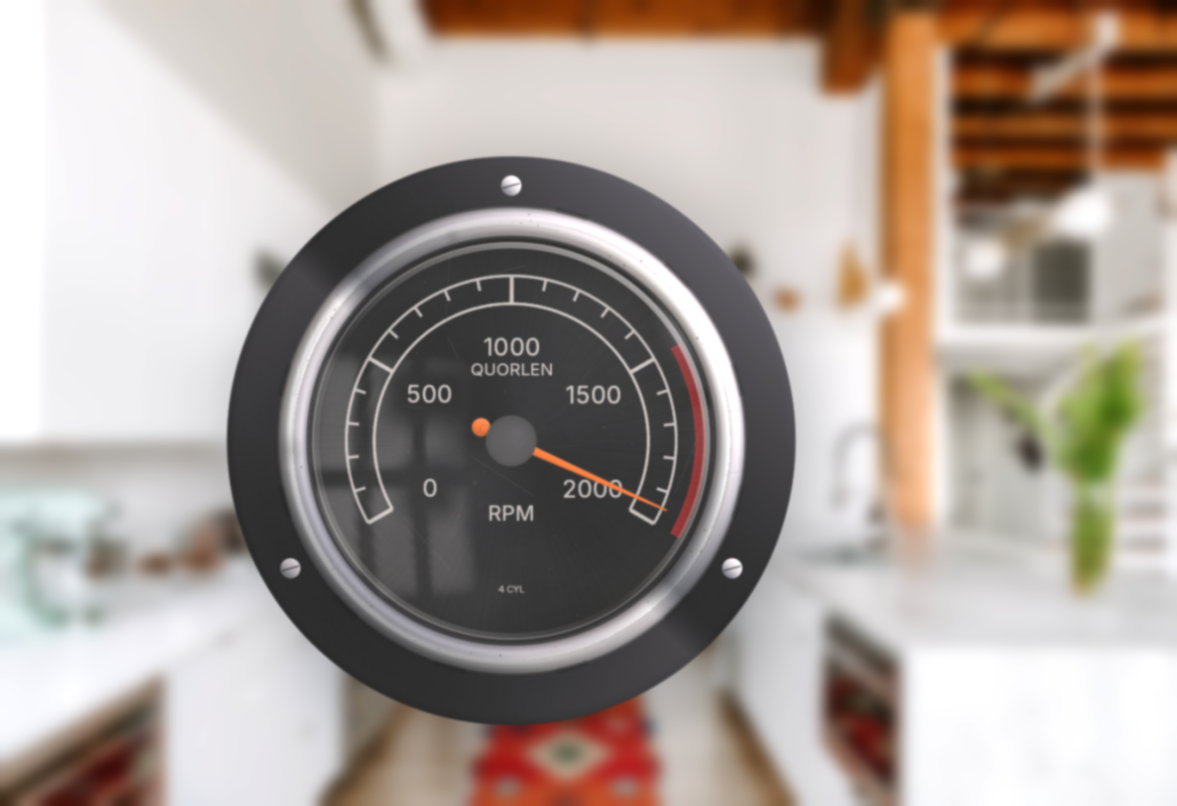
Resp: 1950 rpm
